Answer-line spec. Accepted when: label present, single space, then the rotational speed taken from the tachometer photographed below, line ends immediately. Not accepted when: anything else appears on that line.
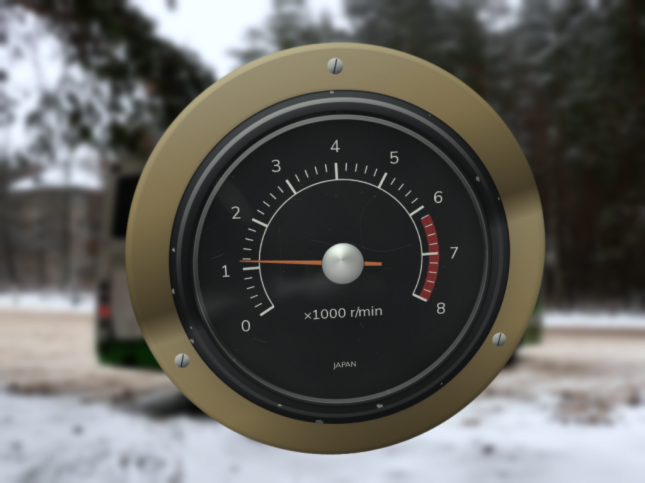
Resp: 1200 rpm
